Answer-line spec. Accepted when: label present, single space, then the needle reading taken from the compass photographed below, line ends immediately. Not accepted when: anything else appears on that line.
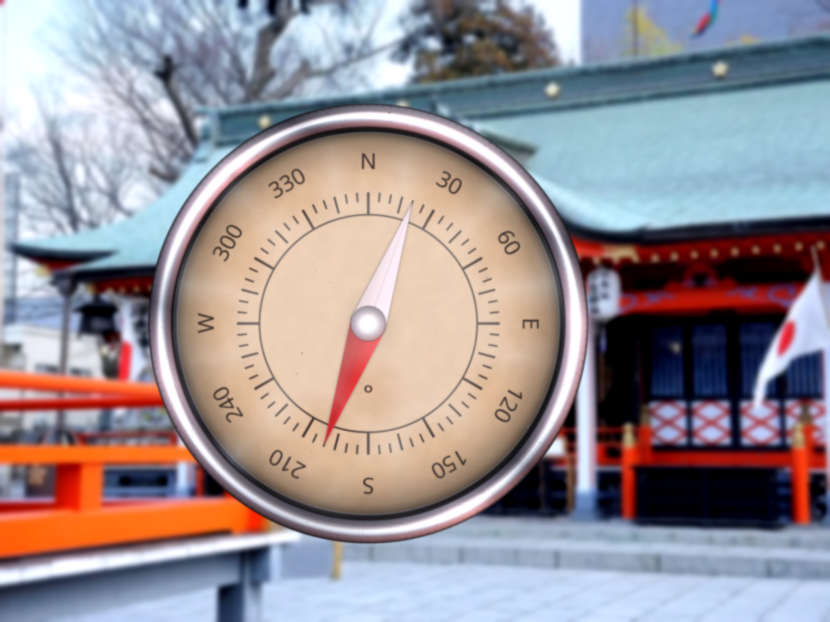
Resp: 200 °
